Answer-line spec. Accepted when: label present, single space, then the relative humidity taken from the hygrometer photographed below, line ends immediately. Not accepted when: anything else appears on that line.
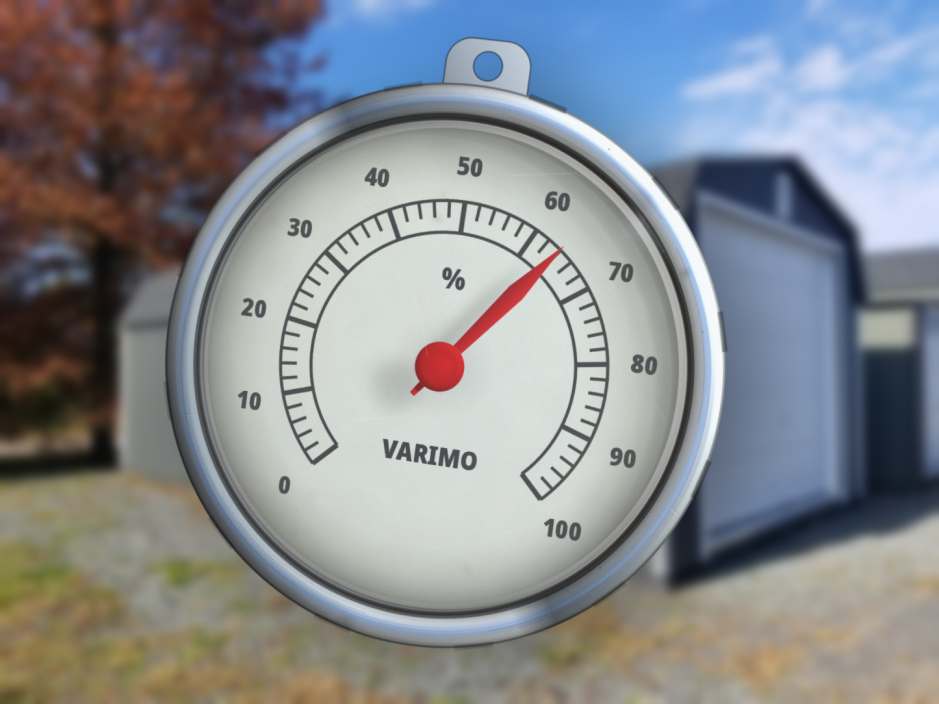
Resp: 64 %
